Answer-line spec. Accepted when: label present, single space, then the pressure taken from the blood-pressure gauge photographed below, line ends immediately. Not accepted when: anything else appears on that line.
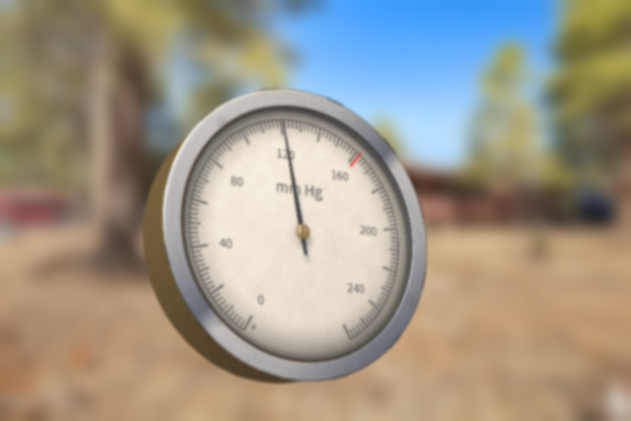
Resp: 120 mmHg
